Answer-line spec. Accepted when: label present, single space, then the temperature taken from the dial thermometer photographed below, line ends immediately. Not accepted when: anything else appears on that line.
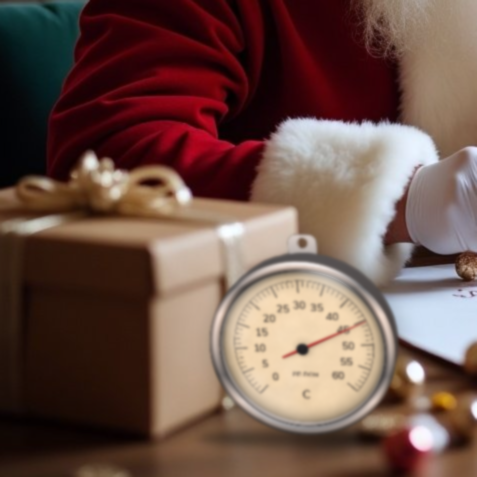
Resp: 45 °C
